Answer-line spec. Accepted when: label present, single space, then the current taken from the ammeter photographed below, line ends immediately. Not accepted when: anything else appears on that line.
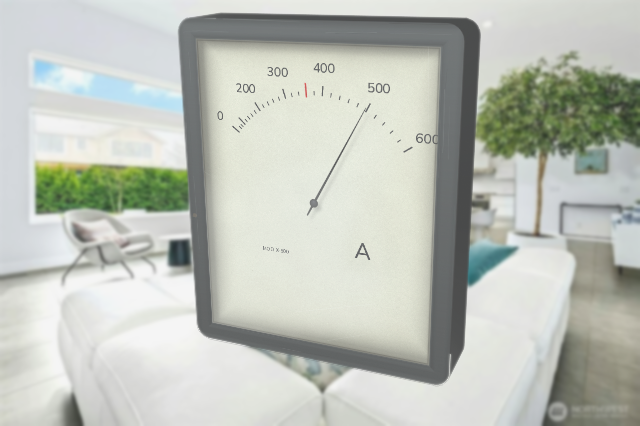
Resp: 500 A
